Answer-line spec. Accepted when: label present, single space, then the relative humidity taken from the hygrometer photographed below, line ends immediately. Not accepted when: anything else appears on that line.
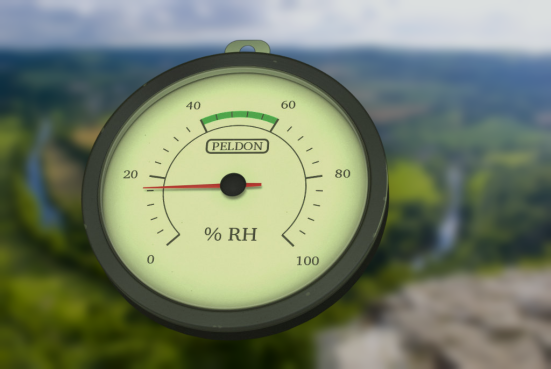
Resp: 16 %
